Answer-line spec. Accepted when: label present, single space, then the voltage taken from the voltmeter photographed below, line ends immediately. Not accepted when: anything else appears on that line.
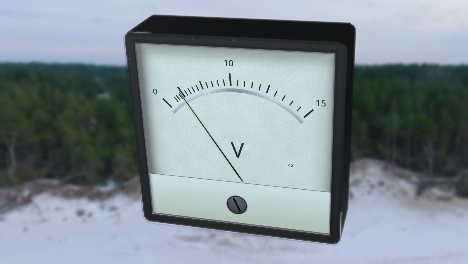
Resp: 5 V
